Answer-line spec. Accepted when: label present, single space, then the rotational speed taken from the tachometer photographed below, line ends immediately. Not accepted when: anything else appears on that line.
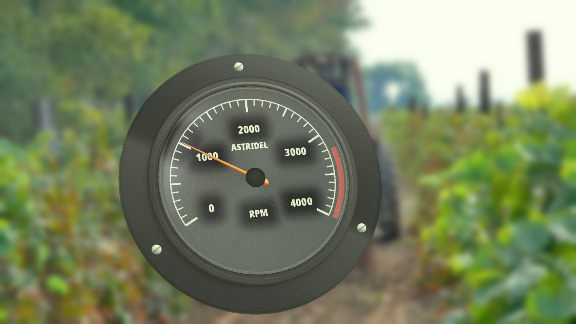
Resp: 1000 rpm
